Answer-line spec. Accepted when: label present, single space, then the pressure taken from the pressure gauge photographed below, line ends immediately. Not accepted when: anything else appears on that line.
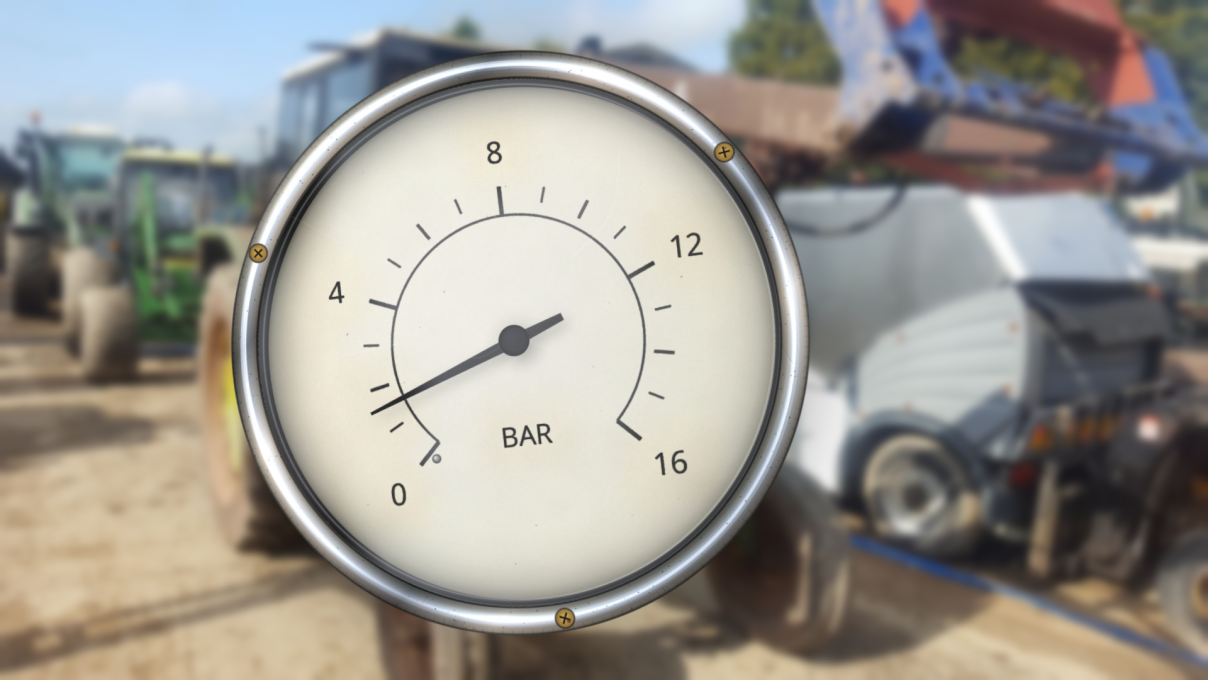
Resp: 1.5 bar
